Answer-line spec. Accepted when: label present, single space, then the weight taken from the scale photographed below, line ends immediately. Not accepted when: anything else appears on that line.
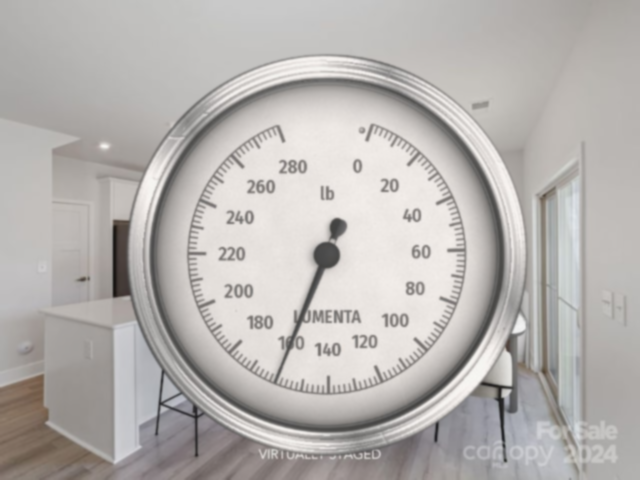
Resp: 160 lb
